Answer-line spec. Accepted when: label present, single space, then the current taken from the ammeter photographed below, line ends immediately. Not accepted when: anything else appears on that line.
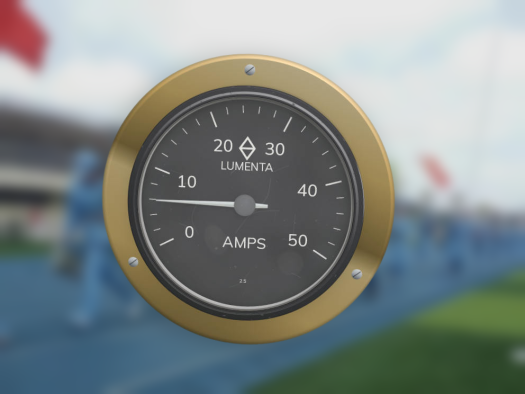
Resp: 6 A
